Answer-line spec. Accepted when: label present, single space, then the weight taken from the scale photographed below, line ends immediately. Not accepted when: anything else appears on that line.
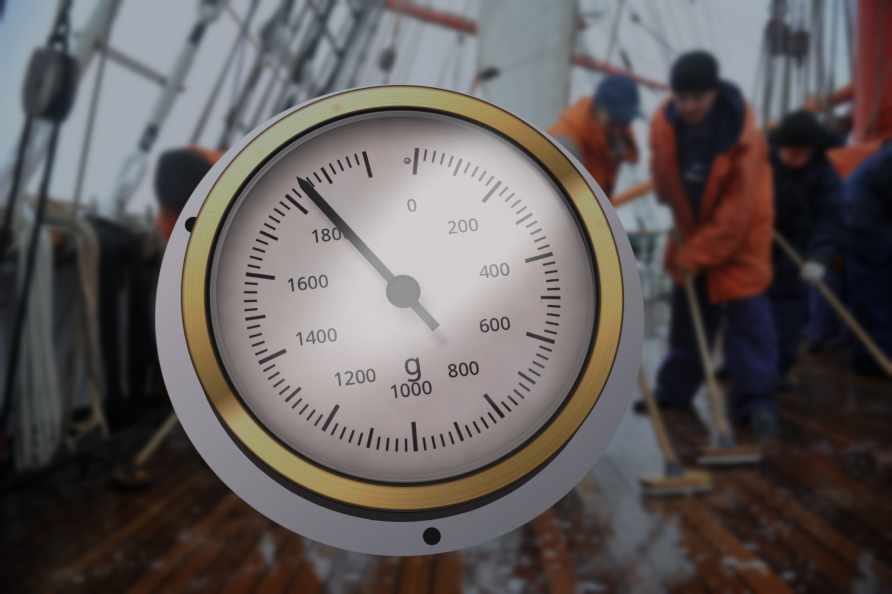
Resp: 1840 g
